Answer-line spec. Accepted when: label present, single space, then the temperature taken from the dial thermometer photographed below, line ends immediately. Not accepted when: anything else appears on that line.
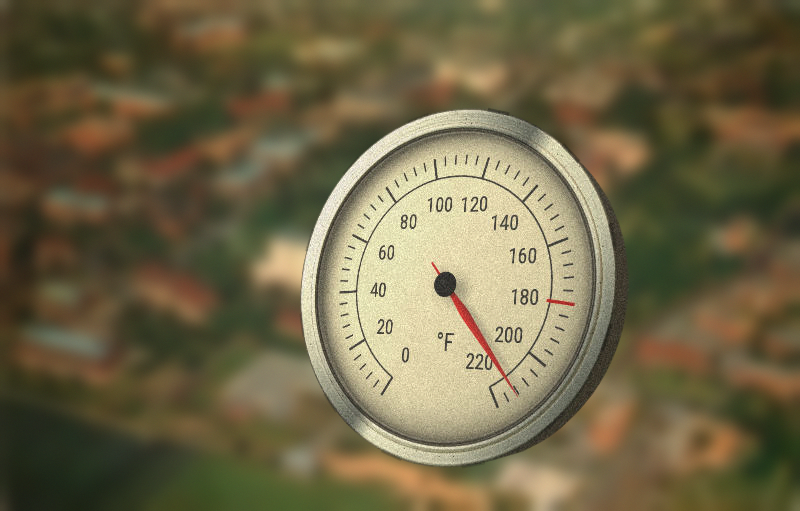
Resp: 212 °F
